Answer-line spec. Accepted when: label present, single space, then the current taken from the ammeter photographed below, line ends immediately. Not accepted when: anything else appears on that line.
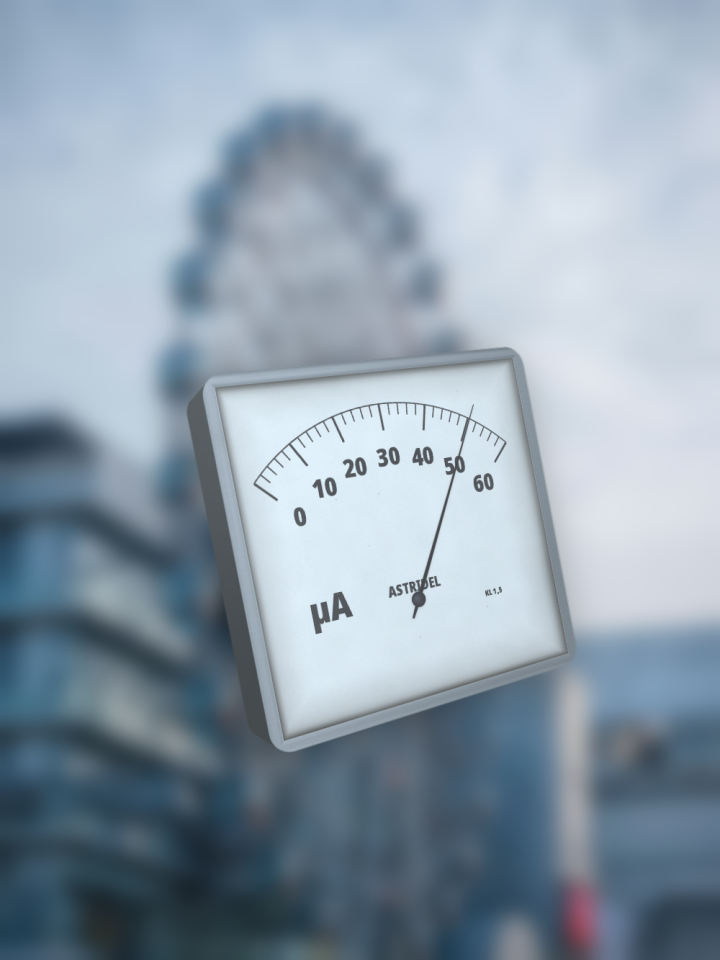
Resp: 50 µA
